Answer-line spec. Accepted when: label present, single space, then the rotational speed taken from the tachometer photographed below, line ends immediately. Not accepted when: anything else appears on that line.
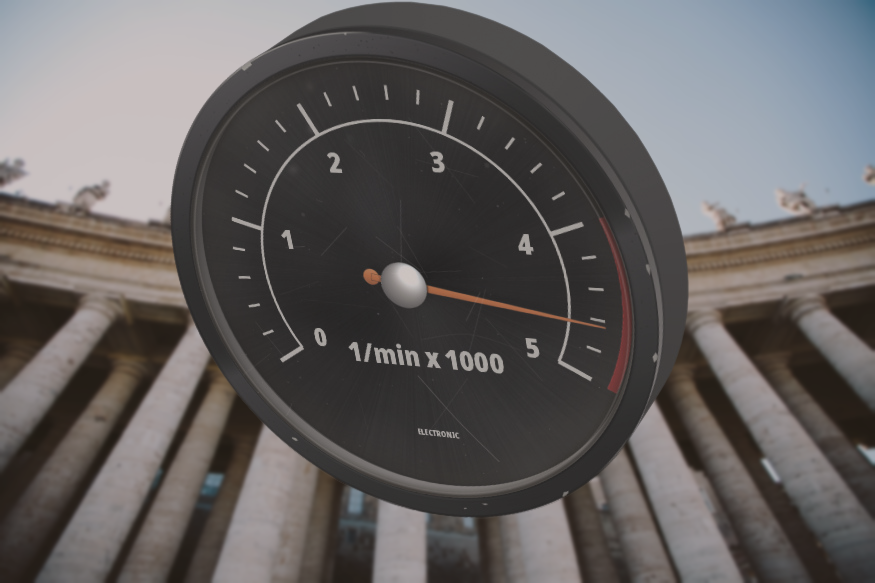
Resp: 4600 rpm
